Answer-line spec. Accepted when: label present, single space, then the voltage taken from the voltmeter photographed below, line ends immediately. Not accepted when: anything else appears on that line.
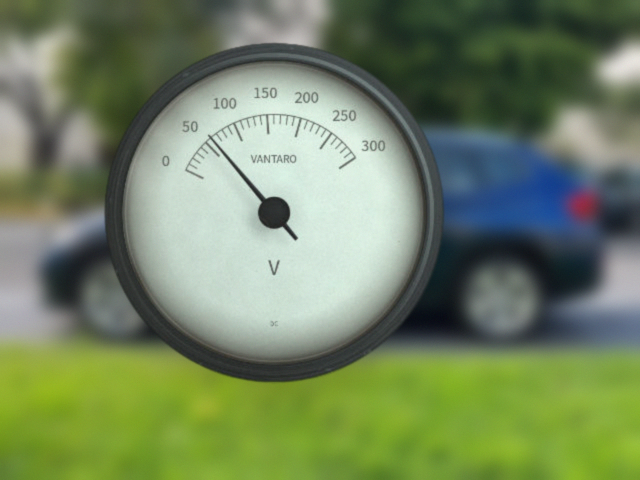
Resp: 60 V
